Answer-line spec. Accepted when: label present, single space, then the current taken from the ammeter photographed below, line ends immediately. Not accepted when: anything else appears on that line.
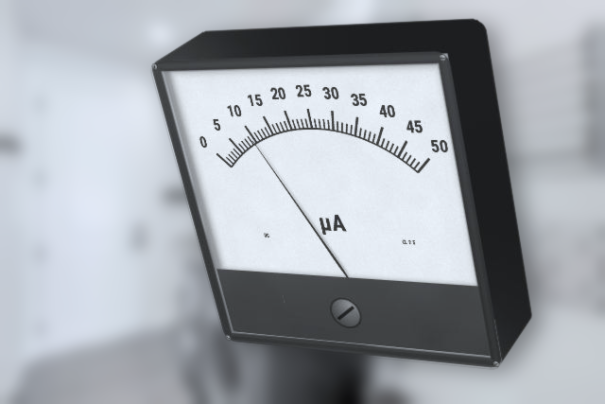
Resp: 10 µA
